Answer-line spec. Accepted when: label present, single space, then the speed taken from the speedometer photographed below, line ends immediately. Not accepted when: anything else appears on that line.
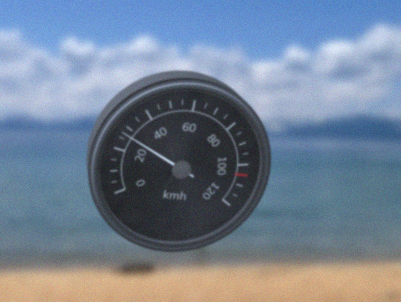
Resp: 27.5 km/h
